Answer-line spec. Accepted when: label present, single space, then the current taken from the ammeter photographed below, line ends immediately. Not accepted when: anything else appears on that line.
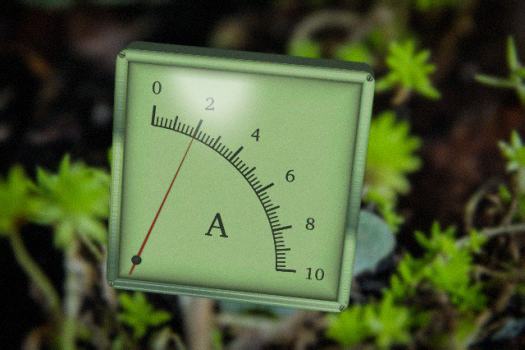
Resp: 2 A
